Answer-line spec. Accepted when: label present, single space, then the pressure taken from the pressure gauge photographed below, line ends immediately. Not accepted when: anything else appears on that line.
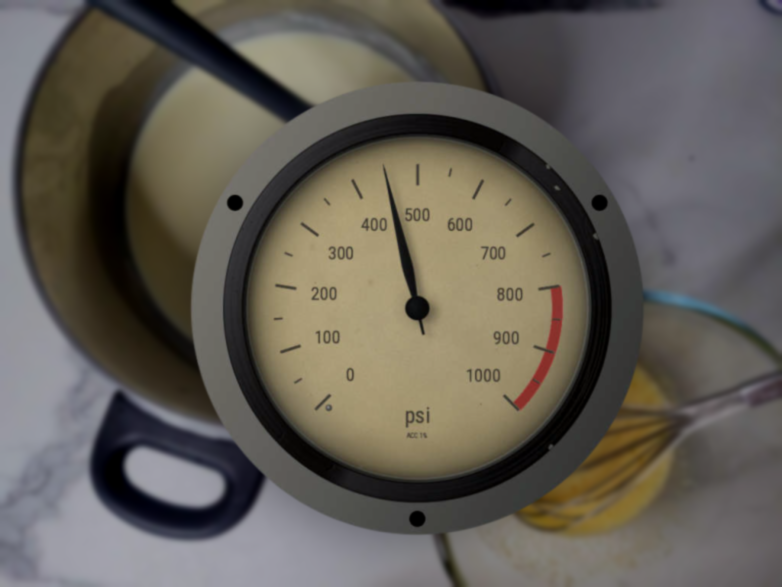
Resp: 450 psi
